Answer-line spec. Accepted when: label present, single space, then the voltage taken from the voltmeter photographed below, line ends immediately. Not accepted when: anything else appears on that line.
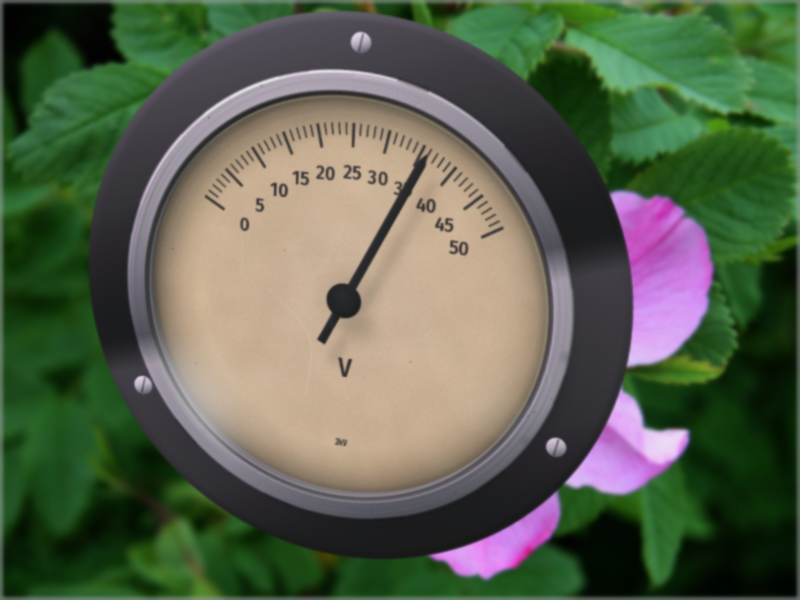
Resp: 36 V
